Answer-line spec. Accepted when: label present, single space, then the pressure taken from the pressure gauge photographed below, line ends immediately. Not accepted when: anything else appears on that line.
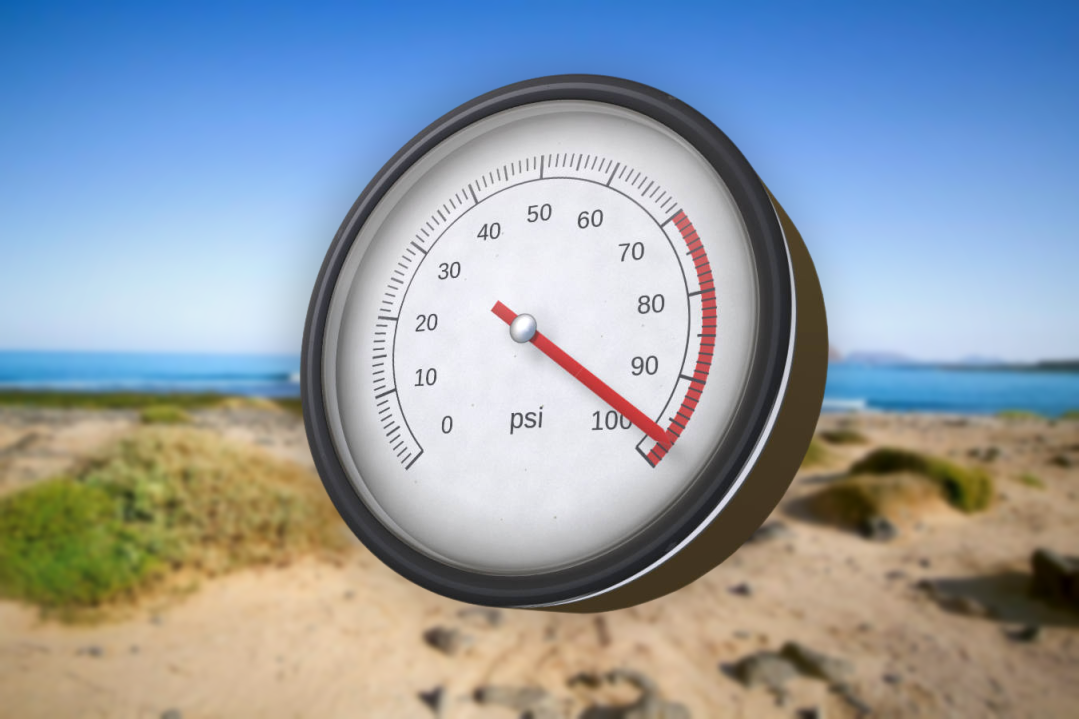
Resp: 97 psi
